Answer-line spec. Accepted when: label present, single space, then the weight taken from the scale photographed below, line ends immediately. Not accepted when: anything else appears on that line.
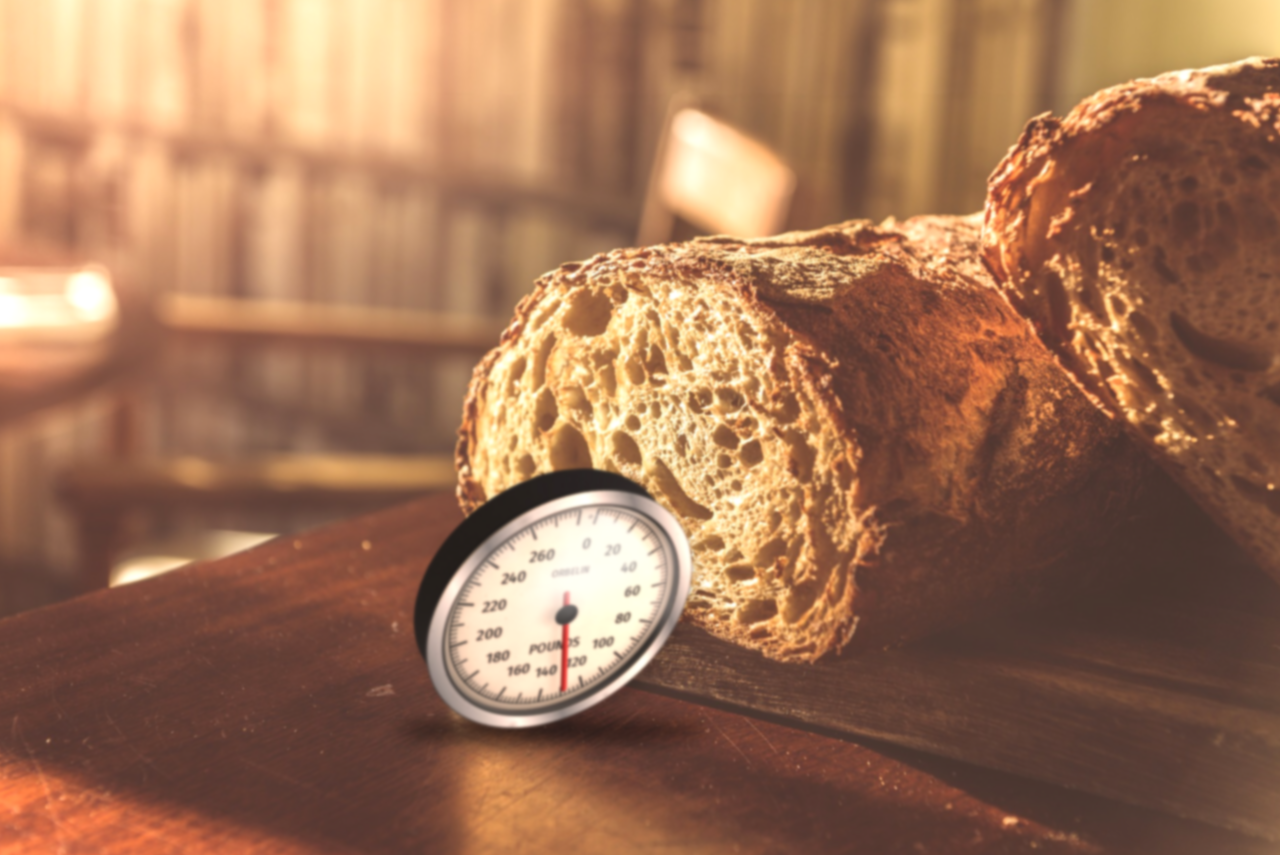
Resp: 130 lb
